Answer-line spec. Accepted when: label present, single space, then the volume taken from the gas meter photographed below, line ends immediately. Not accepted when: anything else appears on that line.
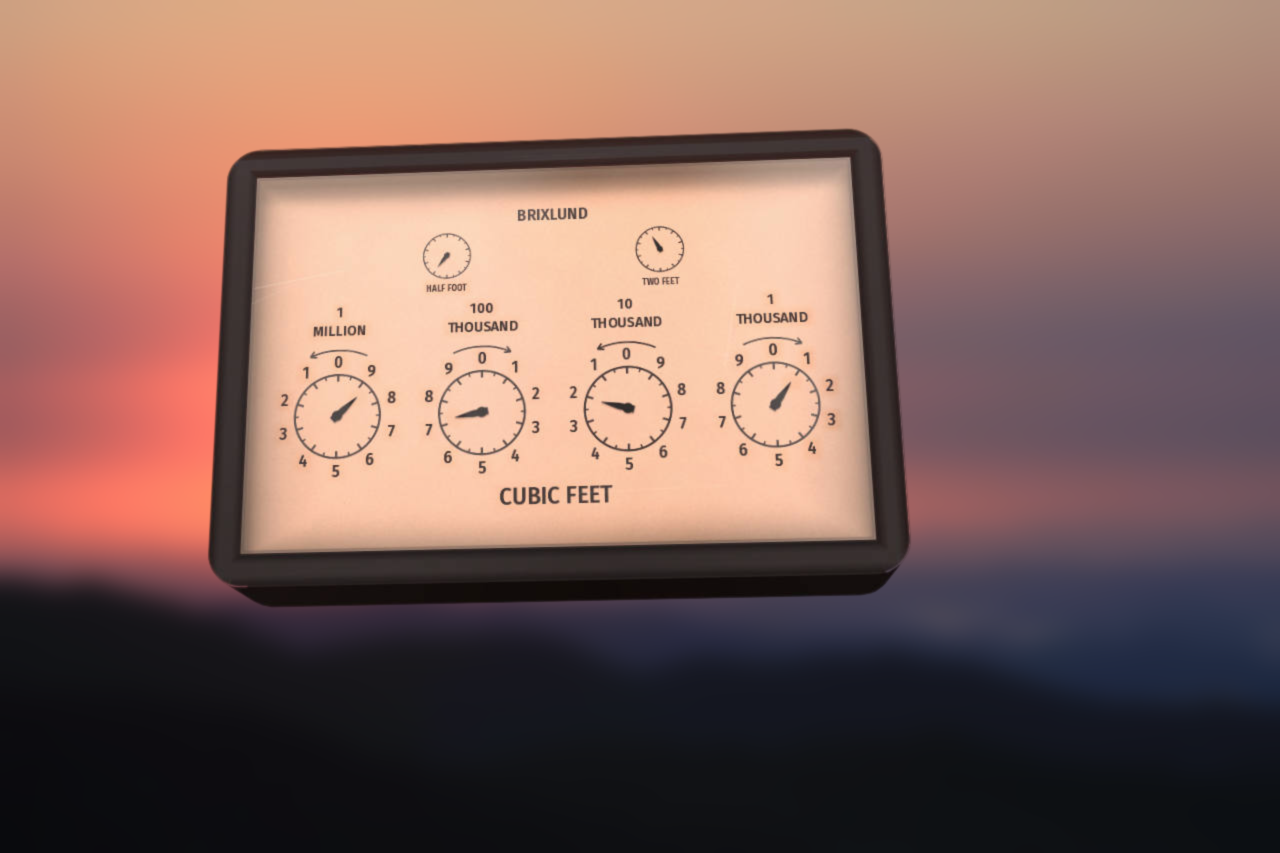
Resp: 872100 ft³
